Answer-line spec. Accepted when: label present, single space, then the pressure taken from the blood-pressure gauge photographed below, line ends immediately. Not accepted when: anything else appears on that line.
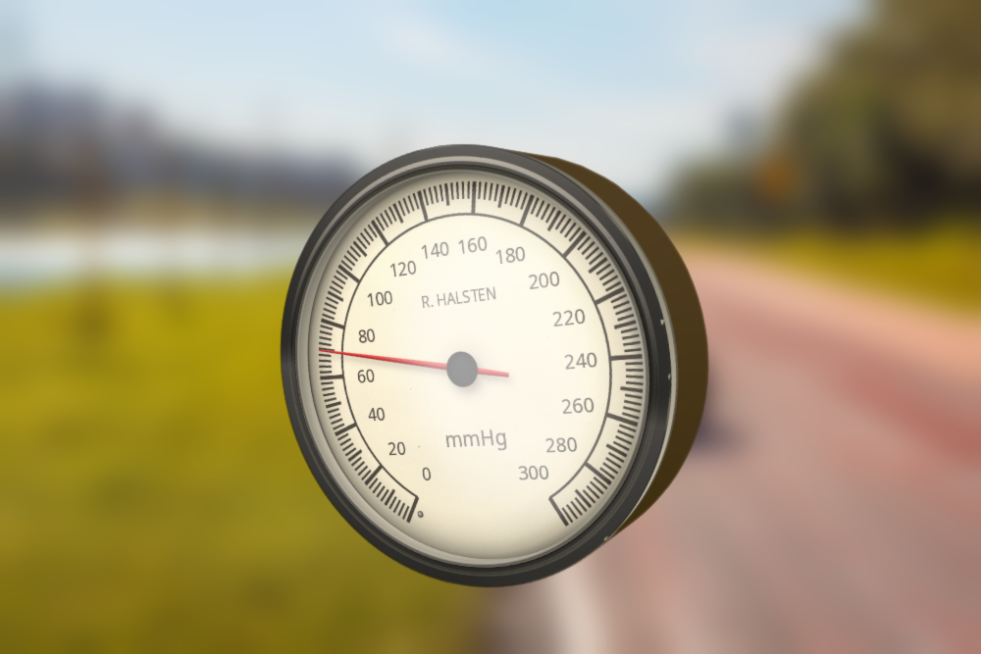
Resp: 70 mmHg
